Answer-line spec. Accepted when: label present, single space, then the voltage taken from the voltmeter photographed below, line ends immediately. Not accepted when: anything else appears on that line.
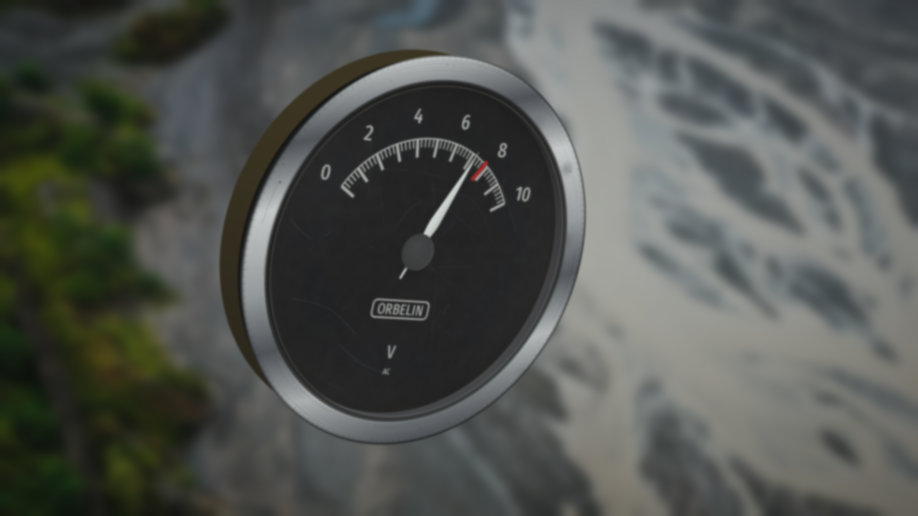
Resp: 7 V
